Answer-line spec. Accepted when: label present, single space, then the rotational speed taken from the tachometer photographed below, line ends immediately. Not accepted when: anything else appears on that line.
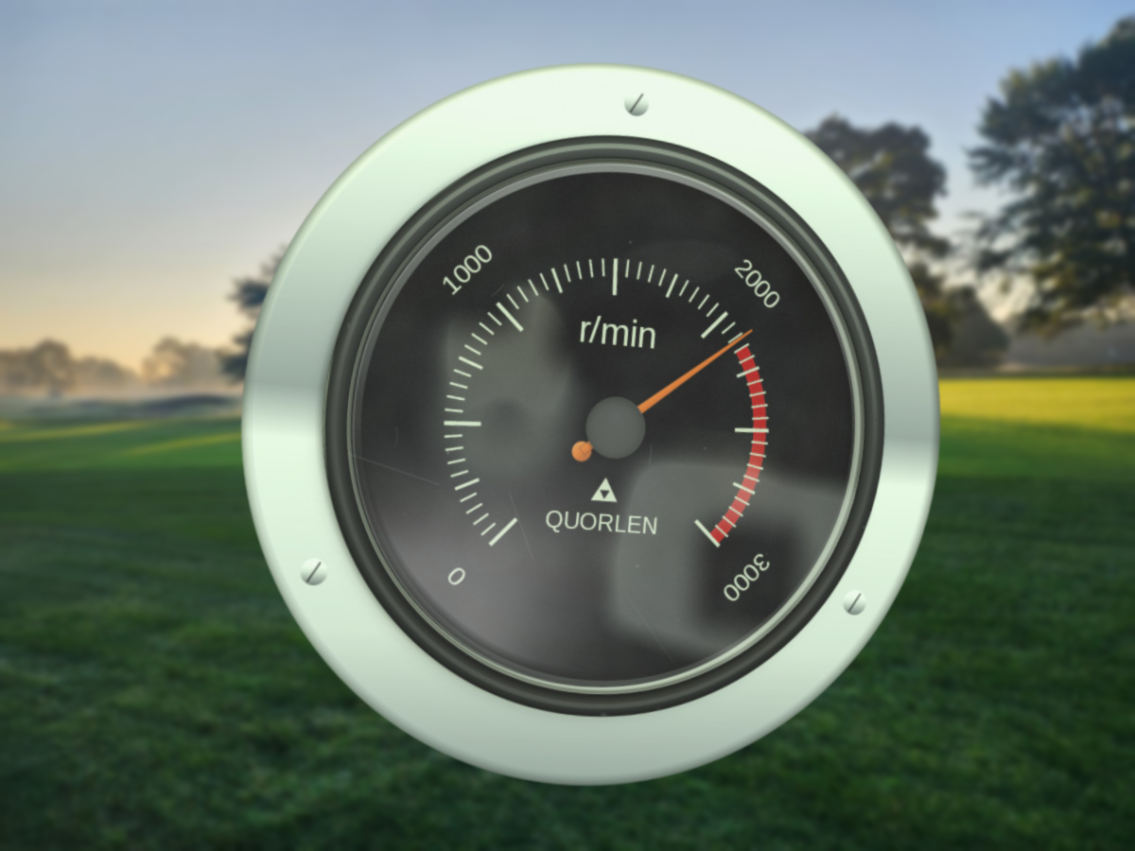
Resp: 2100 rpm
